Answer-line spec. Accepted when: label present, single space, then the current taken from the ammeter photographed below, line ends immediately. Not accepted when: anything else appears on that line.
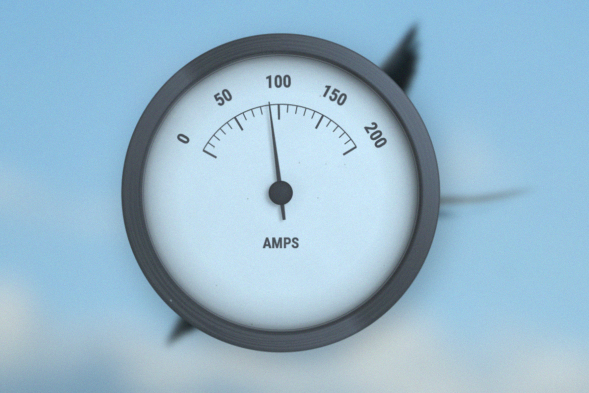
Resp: 90 A
